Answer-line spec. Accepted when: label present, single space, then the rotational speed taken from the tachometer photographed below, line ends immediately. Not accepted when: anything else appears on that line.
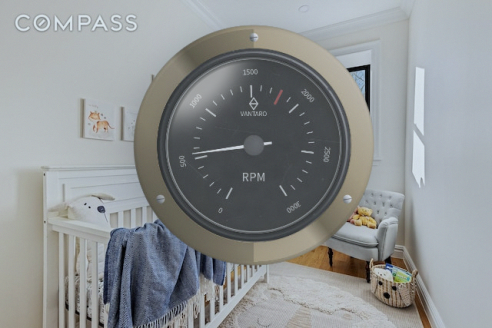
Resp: 550 rpm
